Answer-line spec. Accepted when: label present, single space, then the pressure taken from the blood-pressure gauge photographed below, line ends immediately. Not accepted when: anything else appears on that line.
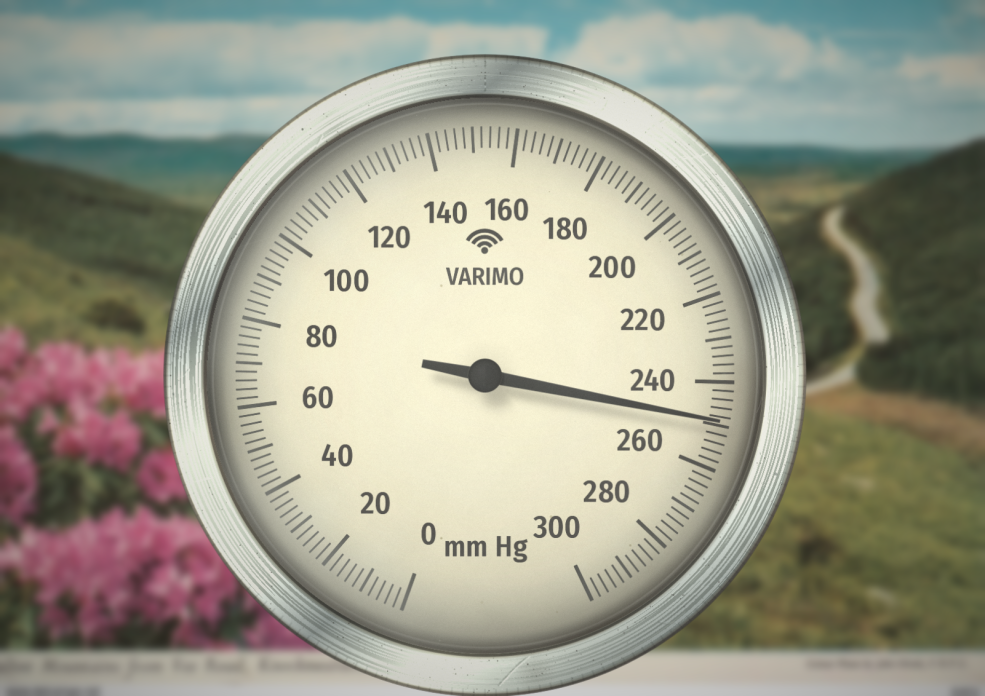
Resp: 249 mmHg
